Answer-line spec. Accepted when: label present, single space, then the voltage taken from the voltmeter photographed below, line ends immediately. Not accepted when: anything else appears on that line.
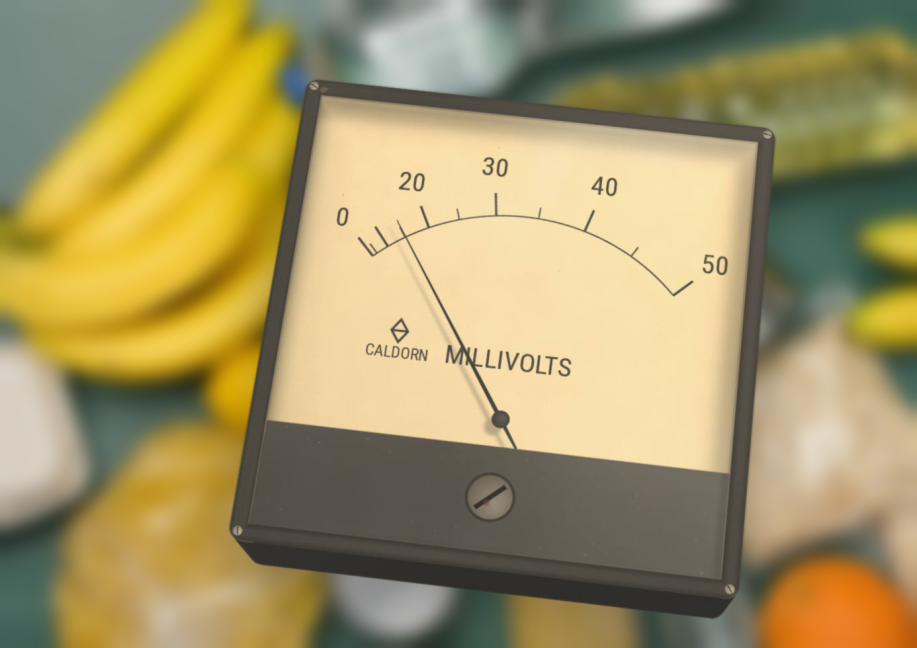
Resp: 15 mV
